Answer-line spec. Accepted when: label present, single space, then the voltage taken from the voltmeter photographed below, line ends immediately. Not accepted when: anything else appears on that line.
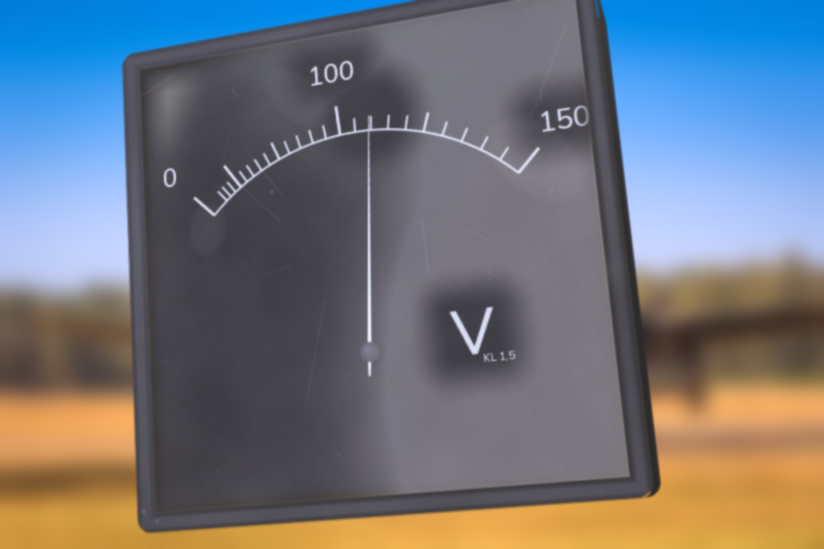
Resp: 110 V
